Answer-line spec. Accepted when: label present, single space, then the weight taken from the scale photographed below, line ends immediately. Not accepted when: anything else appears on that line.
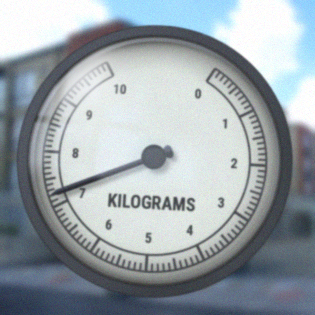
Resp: 7.2 kg
